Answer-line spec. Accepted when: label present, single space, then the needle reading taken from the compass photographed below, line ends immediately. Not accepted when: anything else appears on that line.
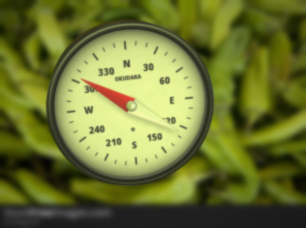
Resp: 305 °
